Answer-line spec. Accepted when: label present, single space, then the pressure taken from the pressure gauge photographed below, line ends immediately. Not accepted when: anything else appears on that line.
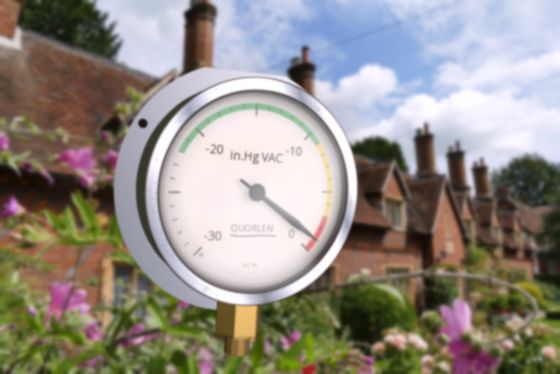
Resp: -1 inHg
